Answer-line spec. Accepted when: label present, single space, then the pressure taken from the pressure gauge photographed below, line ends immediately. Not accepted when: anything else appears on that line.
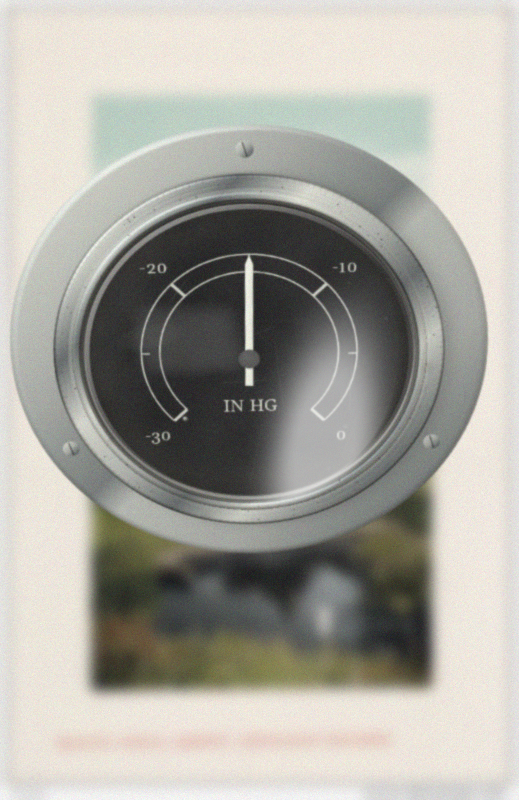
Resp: -15 inHg
